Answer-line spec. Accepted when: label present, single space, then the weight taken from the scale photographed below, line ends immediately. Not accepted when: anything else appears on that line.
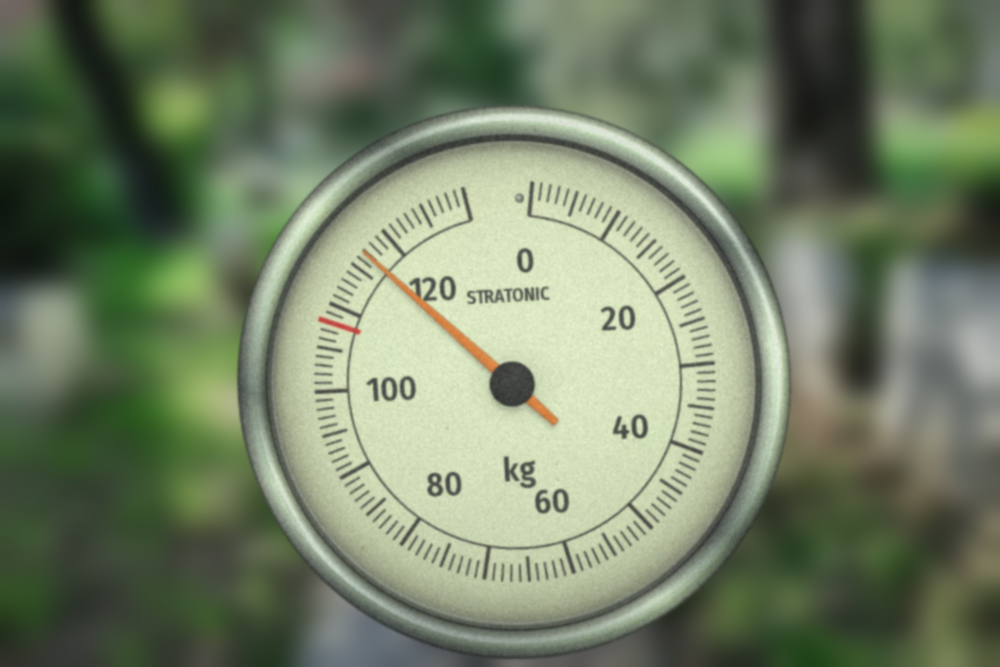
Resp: 117 kg
